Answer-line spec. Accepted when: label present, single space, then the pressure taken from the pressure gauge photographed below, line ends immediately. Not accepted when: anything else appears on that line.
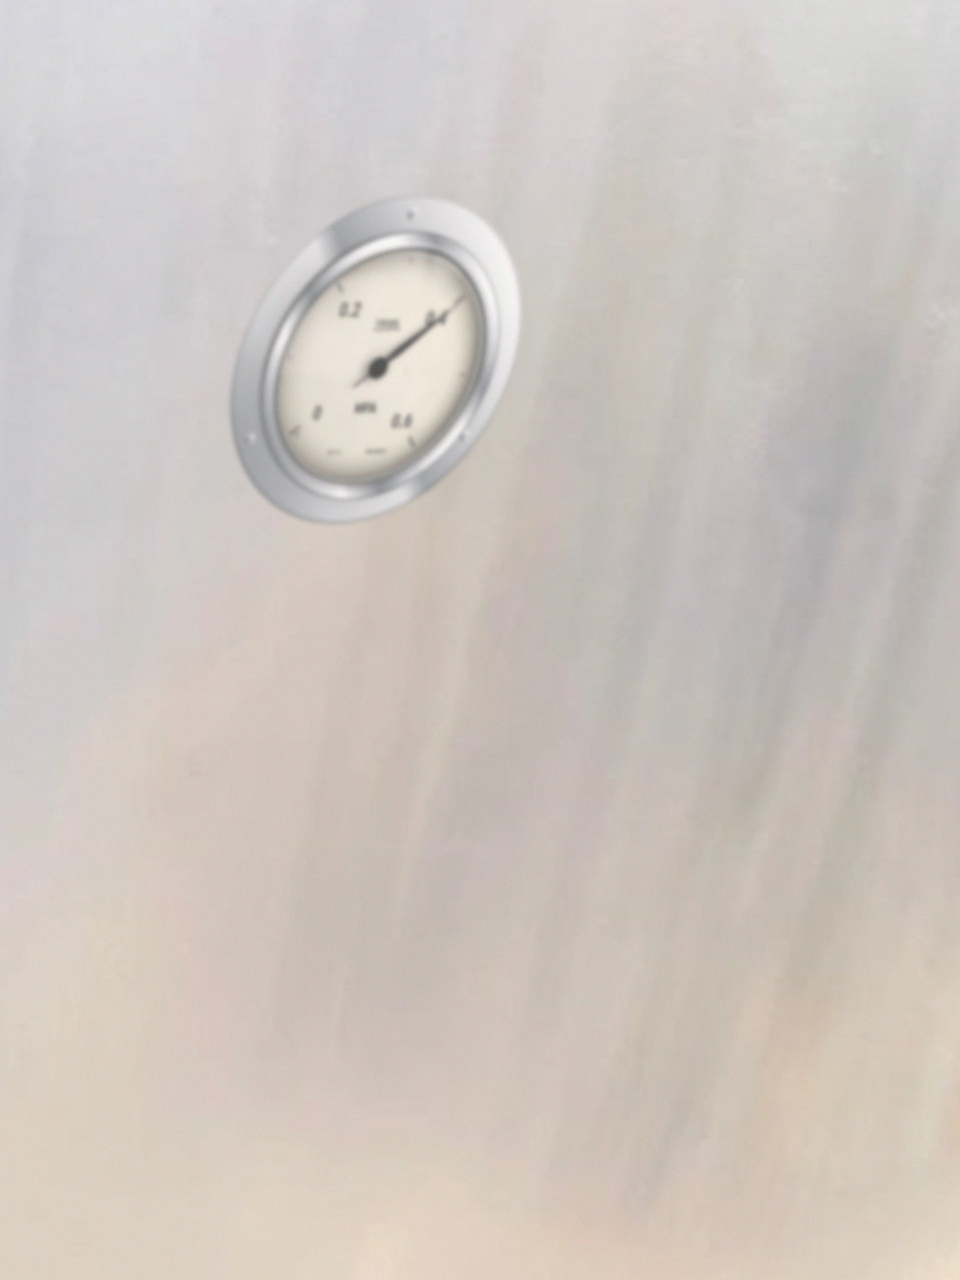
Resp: 0.4 MPa
